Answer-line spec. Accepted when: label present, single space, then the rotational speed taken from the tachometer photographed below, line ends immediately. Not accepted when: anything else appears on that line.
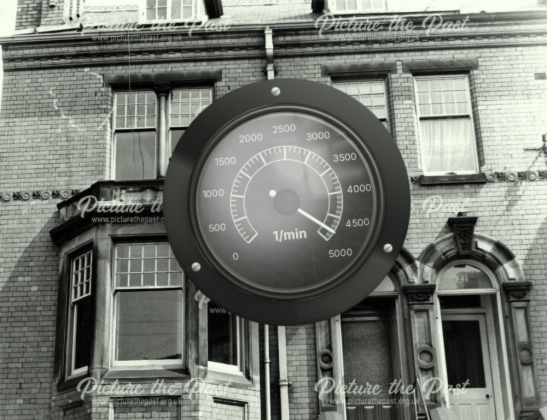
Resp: 4800 rpm
